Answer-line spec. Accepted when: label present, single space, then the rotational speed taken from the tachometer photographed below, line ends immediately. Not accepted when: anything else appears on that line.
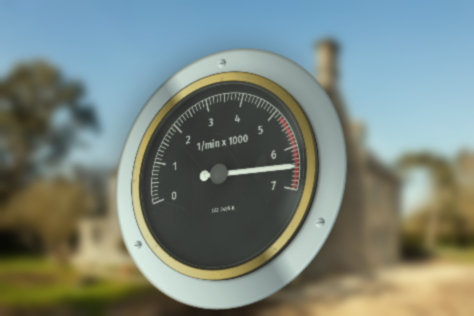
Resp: 6500 rpm
